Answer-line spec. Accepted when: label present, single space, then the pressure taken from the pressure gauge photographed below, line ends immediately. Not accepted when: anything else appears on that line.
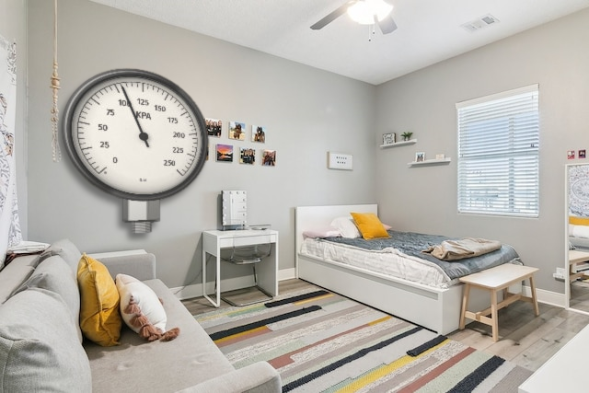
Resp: 105 kPa
